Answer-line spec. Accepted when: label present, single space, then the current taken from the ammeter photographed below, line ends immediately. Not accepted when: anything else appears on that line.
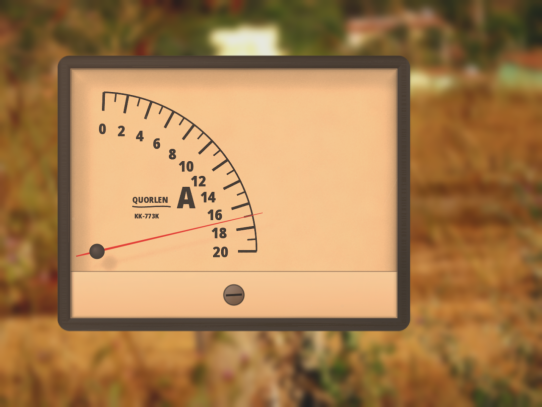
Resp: 17 A
